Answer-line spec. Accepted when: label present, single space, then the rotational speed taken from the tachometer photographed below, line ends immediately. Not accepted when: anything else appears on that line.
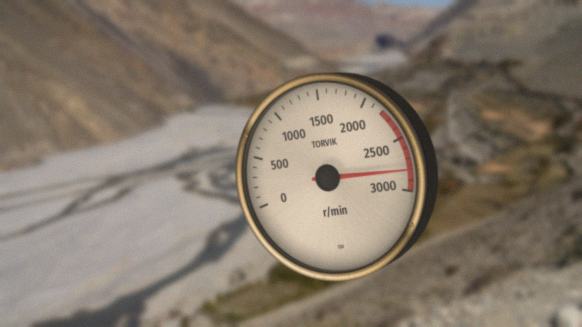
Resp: 2800 rpm
